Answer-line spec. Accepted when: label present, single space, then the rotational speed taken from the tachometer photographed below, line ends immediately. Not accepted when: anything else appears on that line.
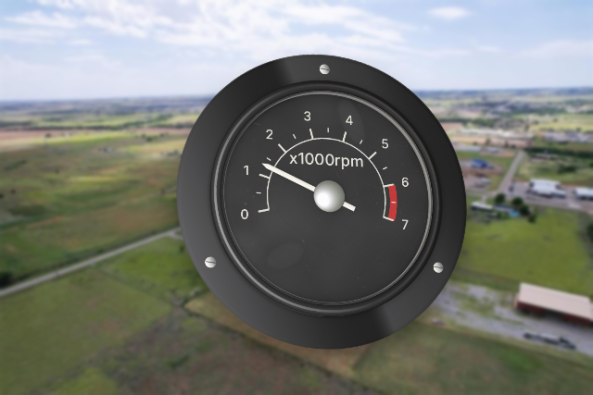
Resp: 1250 rpm
